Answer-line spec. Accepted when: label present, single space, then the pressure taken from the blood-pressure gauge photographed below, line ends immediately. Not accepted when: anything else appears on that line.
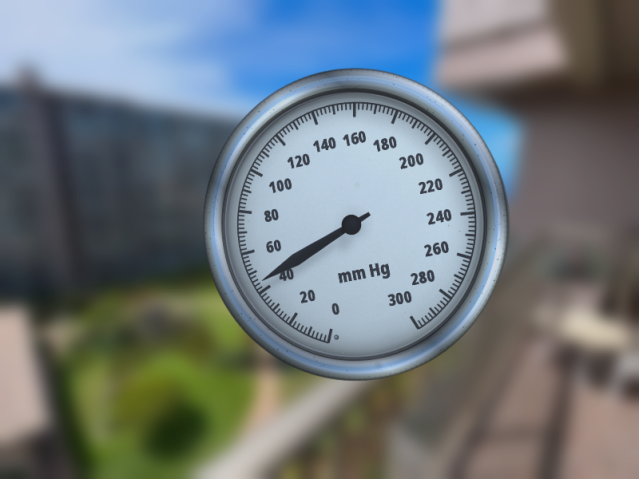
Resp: 44 mmHg
